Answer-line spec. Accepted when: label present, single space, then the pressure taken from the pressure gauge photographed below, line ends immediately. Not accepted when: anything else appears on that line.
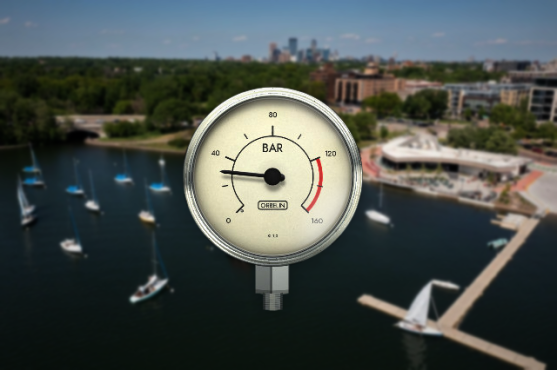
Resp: 30 bar
